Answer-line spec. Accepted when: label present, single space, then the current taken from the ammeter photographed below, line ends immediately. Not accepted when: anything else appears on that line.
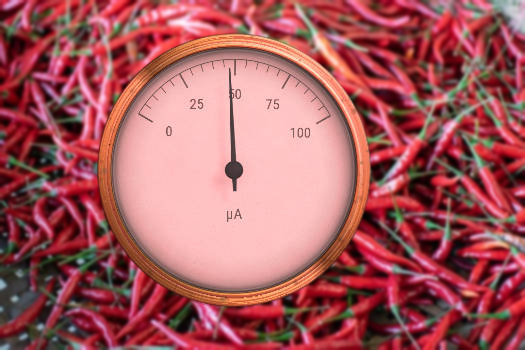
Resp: 47.5 µA
